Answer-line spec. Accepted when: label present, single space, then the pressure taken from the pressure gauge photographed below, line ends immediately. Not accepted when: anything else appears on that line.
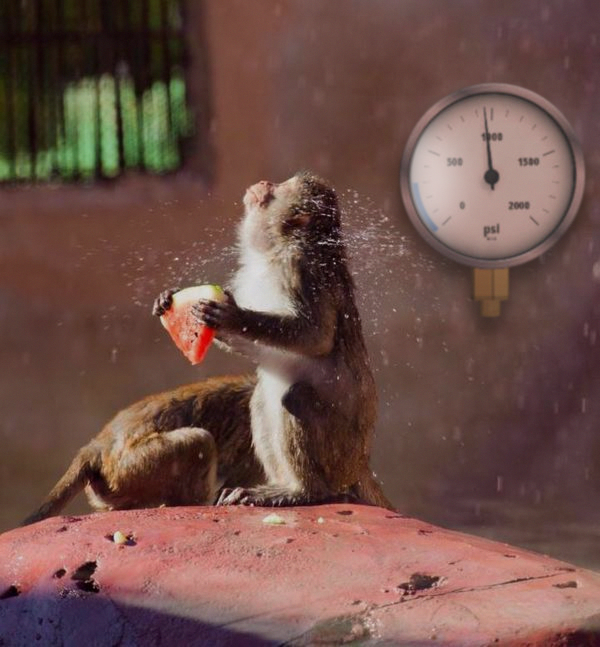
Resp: 950 psi
